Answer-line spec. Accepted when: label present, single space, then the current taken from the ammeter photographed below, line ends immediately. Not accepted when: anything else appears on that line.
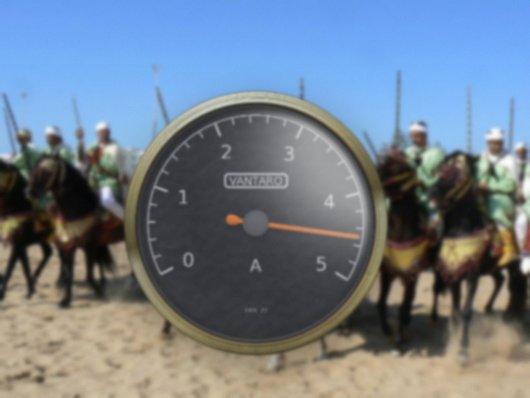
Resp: 4.5 A
